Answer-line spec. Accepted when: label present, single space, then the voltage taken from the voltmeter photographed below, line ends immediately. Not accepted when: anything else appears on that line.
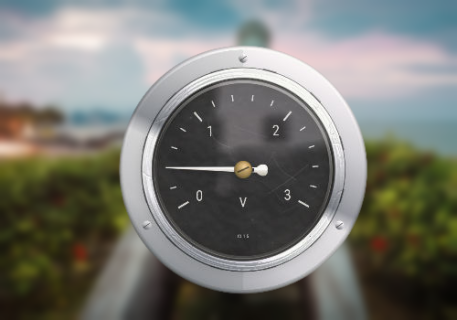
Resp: 0.4 V
